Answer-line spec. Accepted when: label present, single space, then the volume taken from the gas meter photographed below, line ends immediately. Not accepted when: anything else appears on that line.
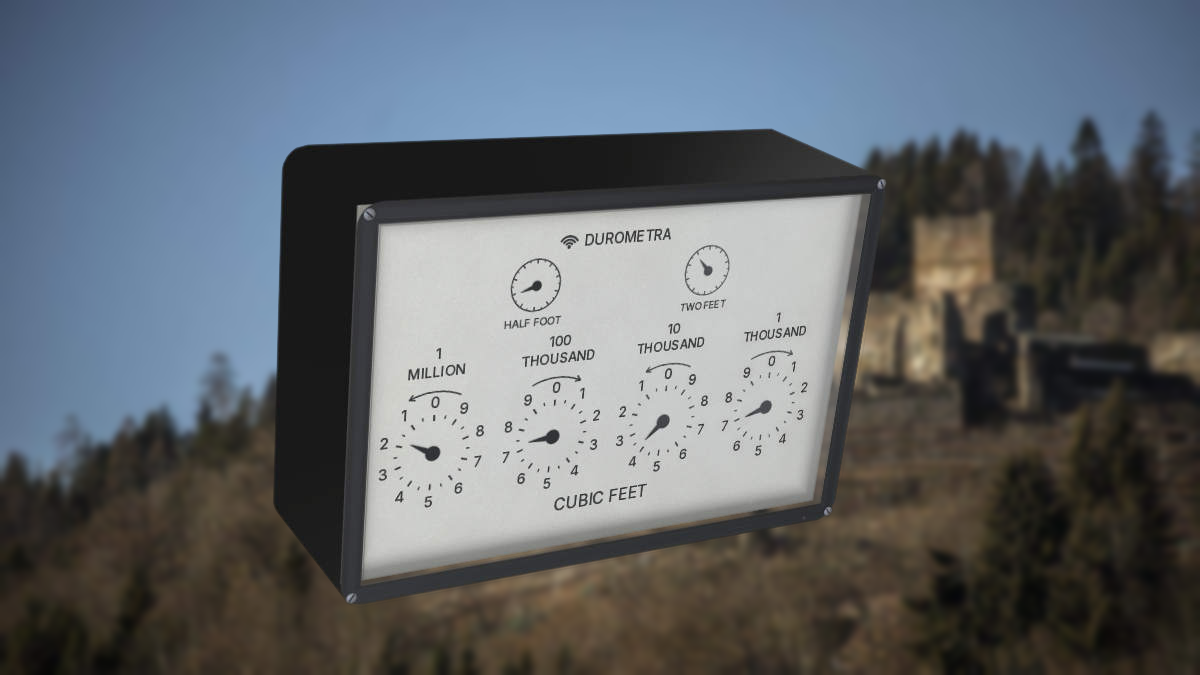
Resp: 173700 ft³
